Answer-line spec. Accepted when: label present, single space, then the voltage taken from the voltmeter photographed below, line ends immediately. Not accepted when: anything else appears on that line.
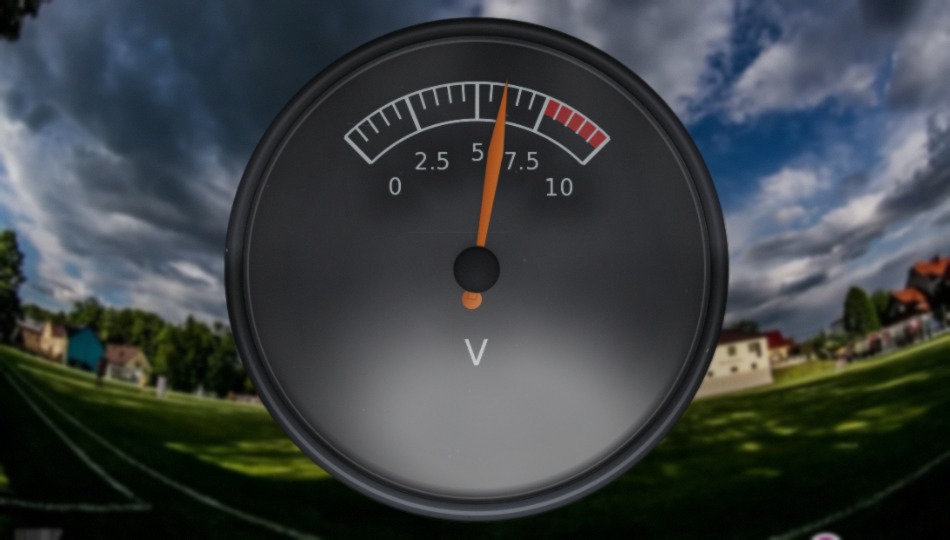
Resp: 6 V
